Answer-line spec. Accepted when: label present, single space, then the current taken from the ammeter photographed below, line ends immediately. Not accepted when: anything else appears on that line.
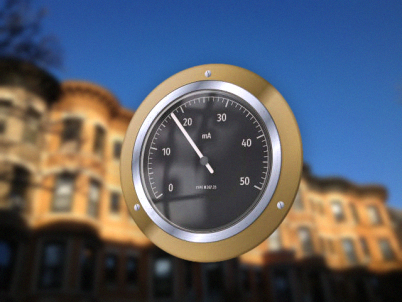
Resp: 18 mA
